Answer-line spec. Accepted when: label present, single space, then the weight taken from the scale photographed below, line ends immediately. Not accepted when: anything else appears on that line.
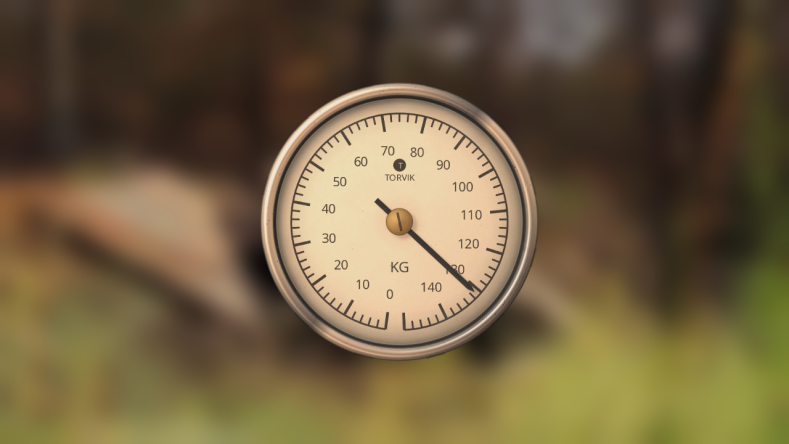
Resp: 131 kg
